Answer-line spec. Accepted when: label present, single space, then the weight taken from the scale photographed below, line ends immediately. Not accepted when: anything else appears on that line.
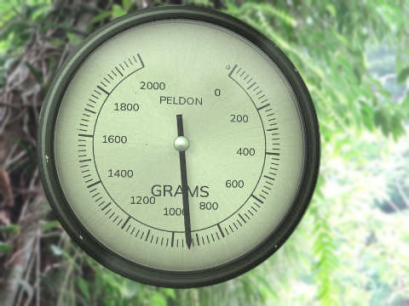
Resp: 940 g
